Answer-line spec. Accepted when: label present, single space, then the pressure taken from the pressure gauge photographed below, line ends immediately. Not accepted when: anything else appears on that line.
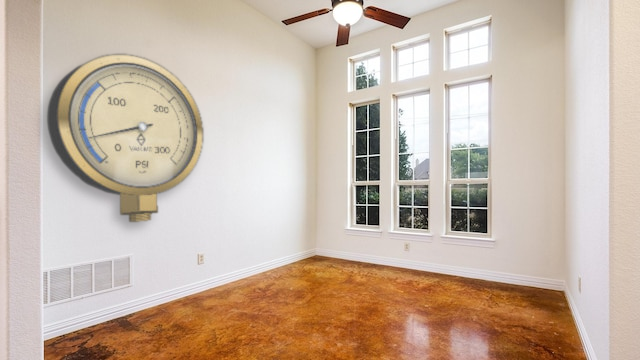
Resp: 30 psi
